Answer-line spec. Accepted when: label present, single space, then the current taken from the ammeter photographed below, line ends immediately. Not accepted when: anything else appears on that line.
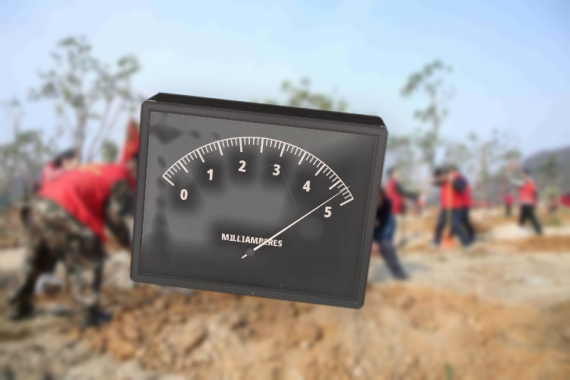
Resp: 4.7 mA
